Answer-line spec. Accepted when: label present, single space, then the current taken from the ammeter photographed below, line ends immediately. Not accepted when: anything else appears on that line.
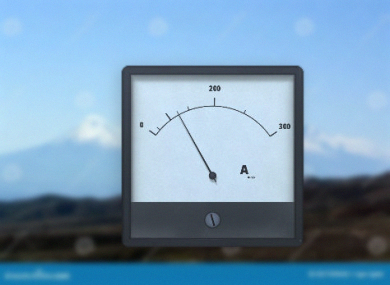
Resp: 125 A
